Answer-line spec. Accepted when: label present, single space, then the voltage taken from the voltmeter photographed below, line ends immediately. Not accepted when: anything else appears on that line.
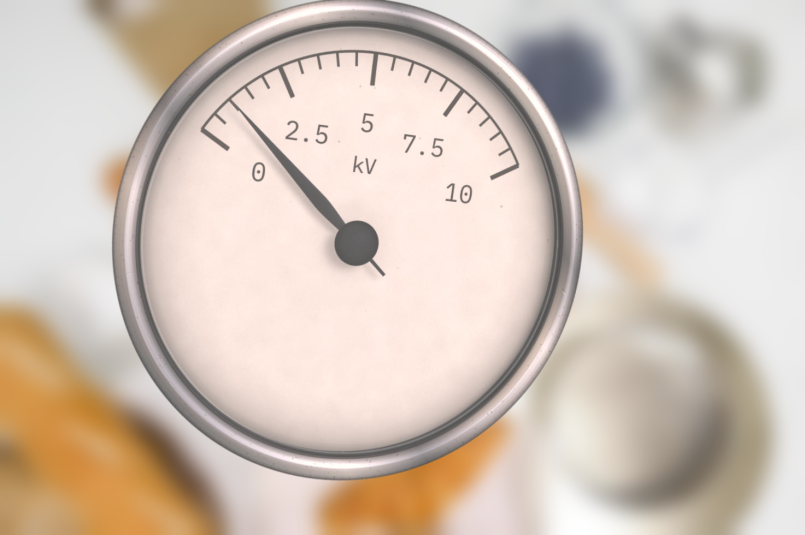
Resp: 1 kV
